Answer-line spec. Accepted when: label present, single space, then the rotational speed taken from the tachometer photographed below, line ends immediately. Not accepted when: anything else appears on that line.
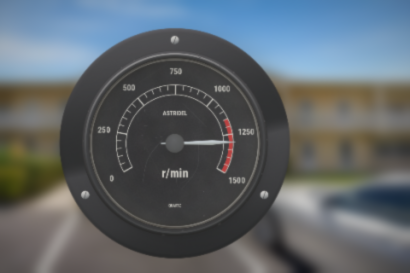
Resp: 1300 rpm
